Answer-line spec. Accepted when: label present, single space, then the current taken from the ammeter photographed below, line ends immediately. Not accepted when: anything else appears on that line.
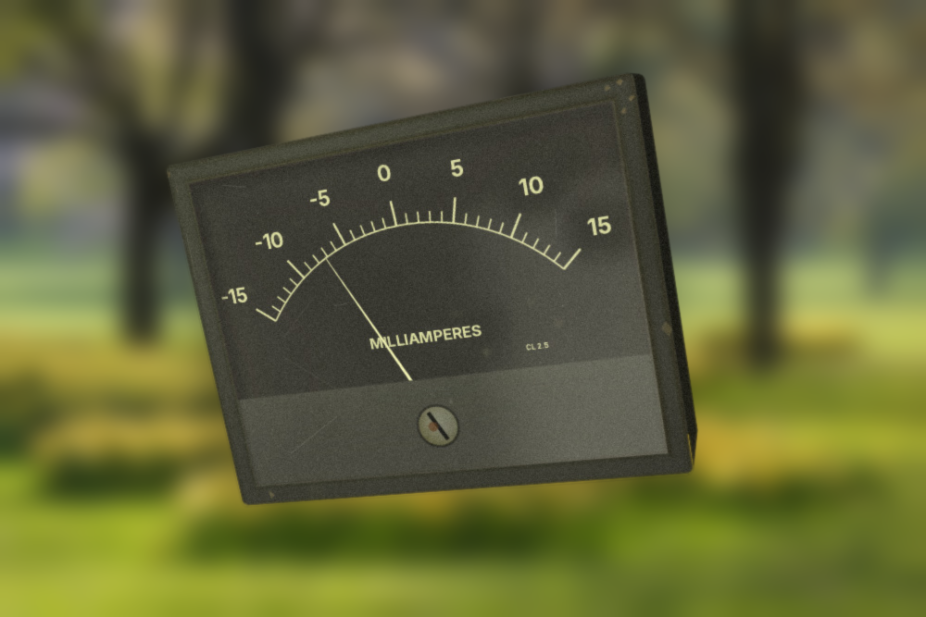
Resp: -7 mA
